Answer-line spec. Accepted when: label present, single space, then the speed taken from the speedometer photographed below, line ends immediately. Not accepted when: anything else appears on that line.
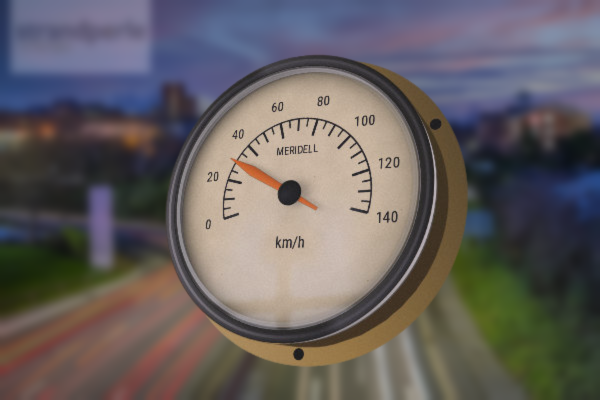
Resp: 30 km/h
